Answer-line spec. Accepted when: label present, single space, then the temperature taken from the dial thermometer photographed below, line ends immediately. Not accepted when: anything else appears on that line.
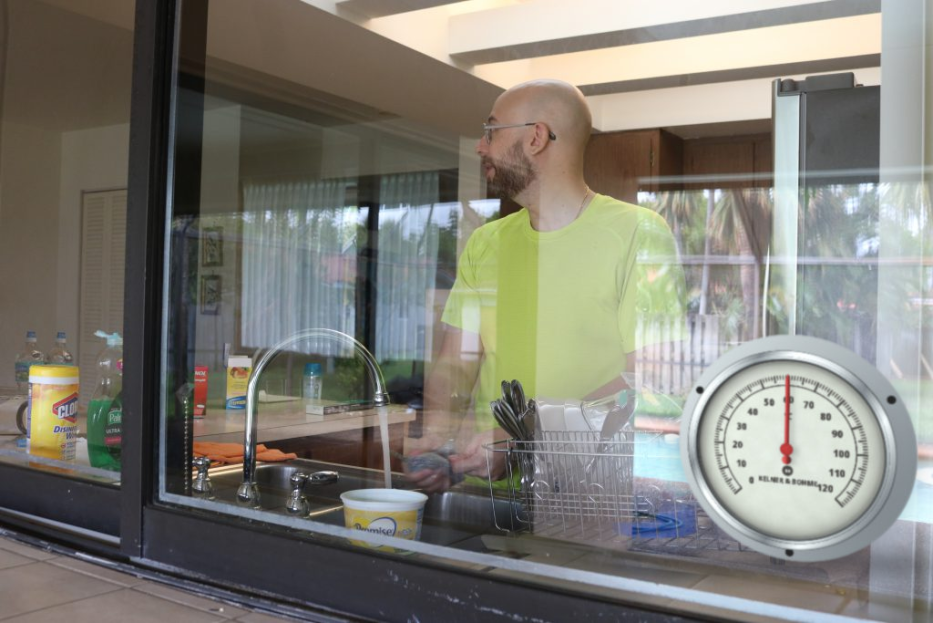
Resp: 60 °C
